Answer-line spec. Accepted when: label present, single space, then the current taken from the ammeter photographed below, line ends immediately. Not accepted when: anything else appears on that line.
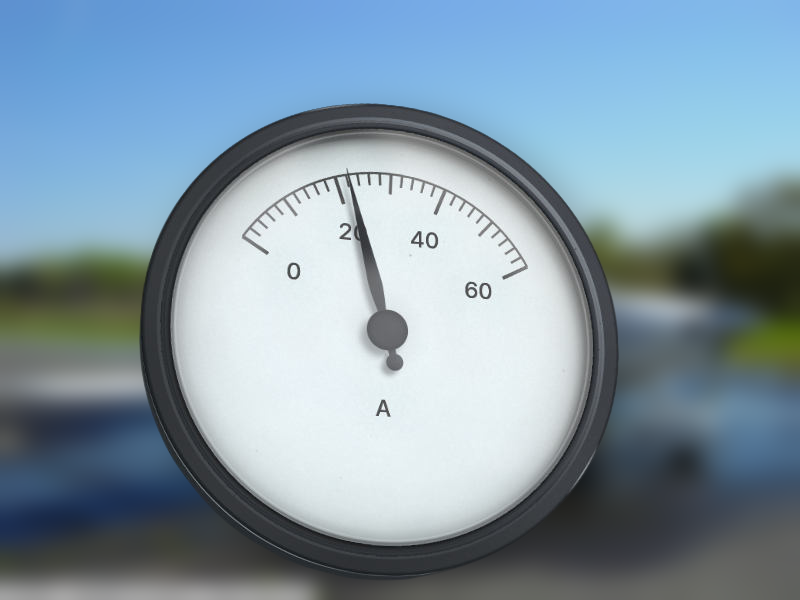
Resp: 22 A
